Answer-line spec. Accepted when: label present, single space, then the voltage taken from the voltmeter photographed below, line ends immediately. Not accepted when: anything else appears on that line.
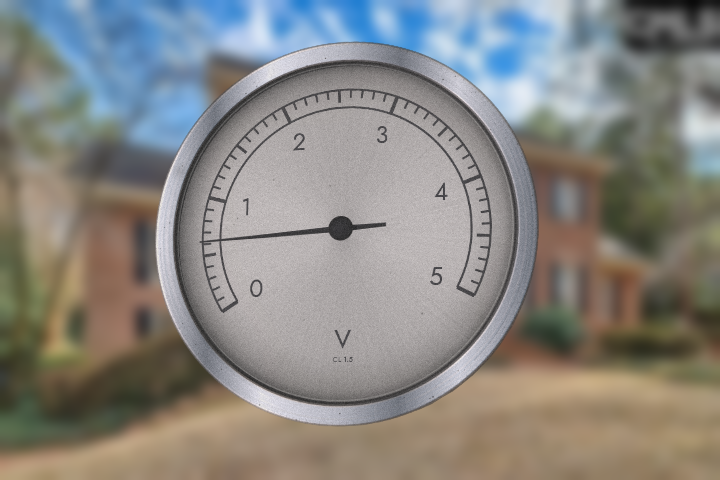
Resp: 0.6 V
